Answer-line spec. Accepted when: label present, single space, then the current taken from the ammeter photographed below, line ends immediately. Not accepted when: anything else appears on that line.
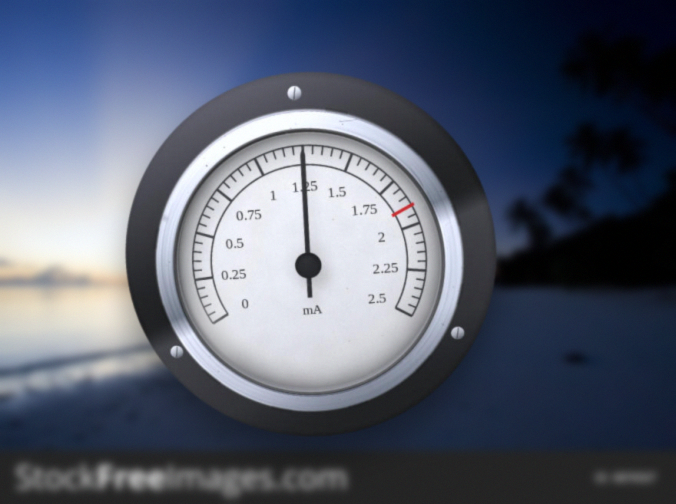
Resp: 1.25 mA
